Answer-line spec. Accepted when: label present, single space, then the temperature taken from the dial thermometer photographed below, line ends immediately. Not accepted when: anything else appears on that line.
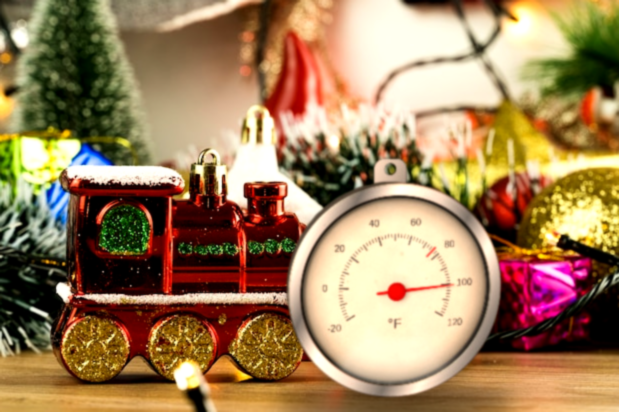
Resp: 100 °F
